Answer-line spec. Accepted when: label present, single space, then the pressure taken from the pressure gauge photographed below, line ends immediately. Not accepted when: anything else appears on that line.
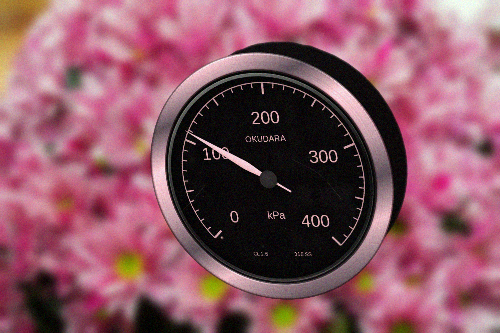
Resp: 110 kPa
